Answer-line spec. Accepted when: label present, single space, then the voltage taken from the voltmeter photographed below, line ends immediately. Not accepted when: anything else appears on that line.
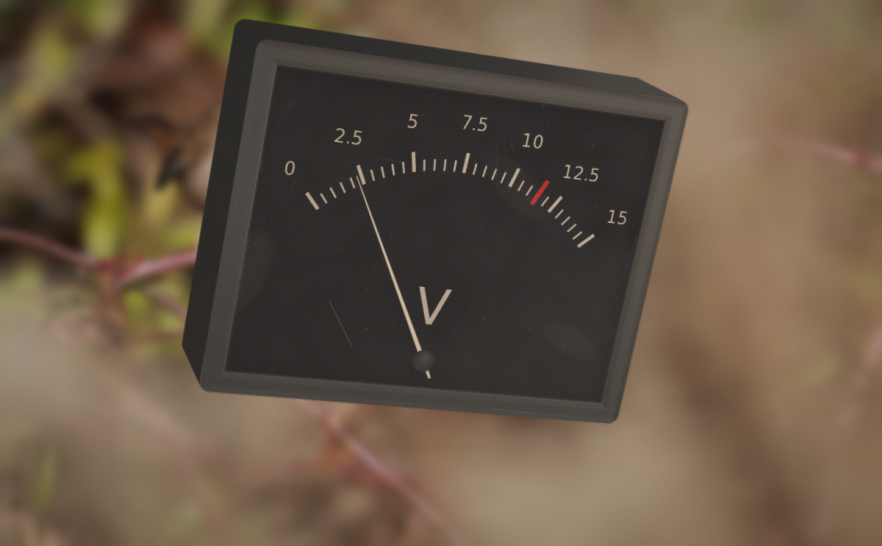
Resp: 2.25 V
